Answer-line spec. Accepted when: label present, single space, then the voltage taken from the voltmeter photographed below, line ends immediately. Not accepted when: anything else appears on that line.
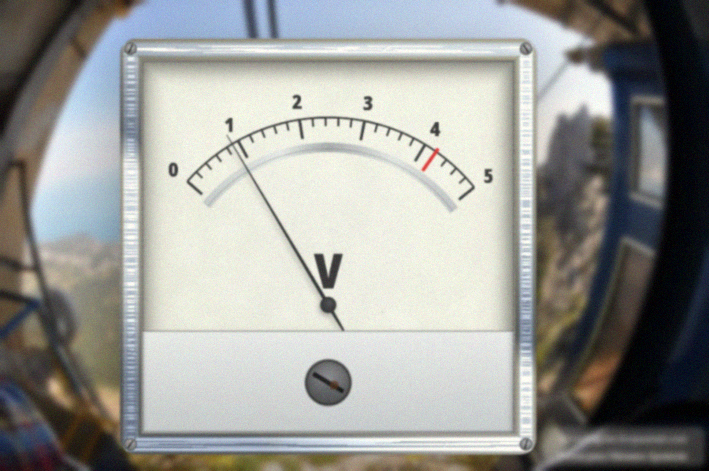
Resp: 0.9 V
